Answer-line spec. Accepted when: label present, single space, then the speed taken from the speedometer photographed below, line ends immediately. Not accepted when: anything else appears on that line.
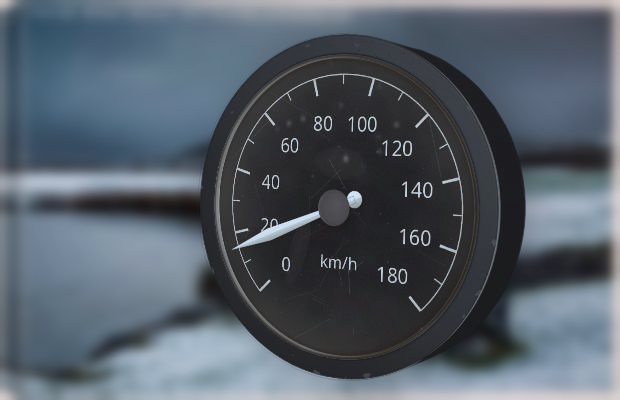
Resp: 15 km/h
